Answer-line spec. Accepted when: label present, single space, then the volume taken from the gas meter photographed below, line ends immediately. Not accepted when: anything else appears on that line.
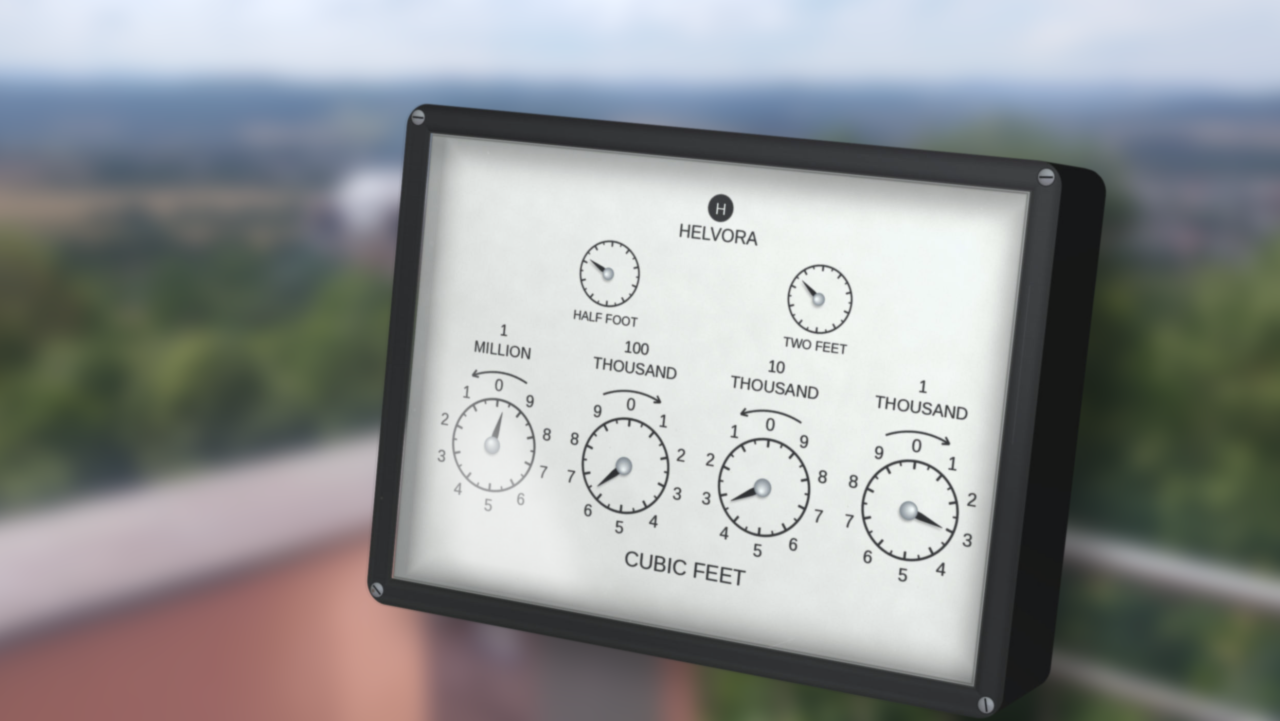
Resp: 963300 ft³
